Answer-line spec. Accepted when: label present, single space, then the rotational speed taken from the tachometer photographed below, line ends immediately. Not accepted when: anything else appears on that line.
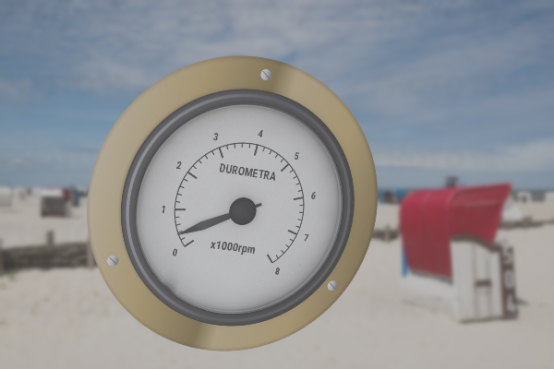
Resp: 400 rpm
